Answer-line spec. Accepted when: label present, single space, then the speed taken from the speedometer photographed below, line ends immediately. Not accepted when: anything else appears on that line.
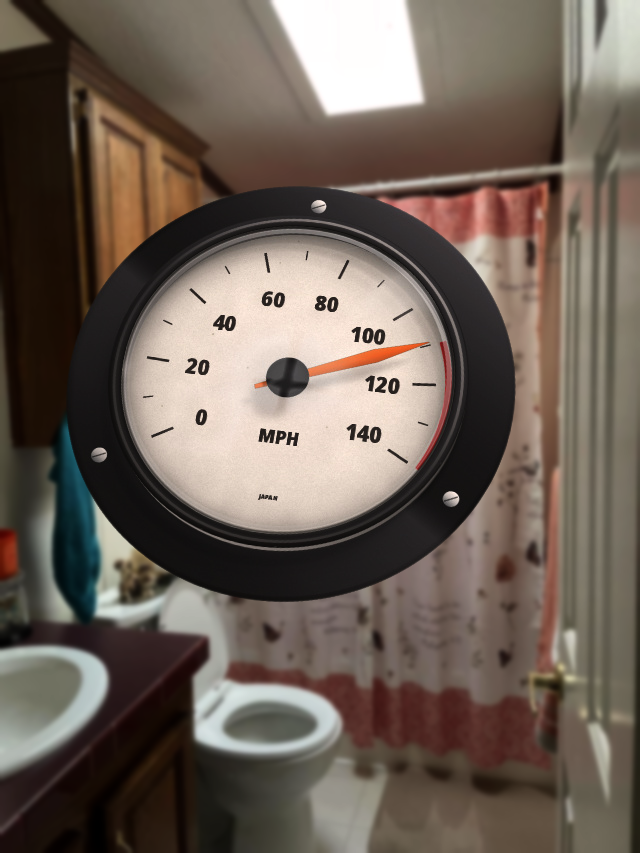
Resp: 110 mph
